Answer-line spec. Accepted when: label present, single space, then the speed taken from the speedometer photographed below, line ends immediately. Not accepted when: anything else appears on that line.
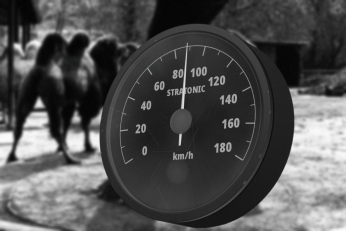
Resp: 90 km/h
